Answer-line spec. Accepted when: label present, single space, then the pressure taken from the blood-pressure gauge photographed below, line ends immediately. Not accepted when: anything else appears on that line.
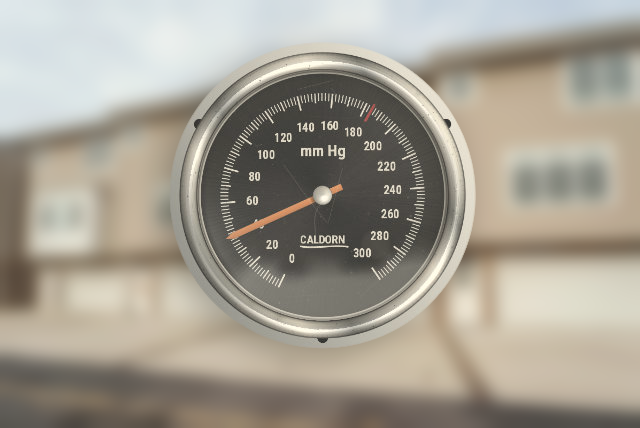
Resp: 40 mmHg
